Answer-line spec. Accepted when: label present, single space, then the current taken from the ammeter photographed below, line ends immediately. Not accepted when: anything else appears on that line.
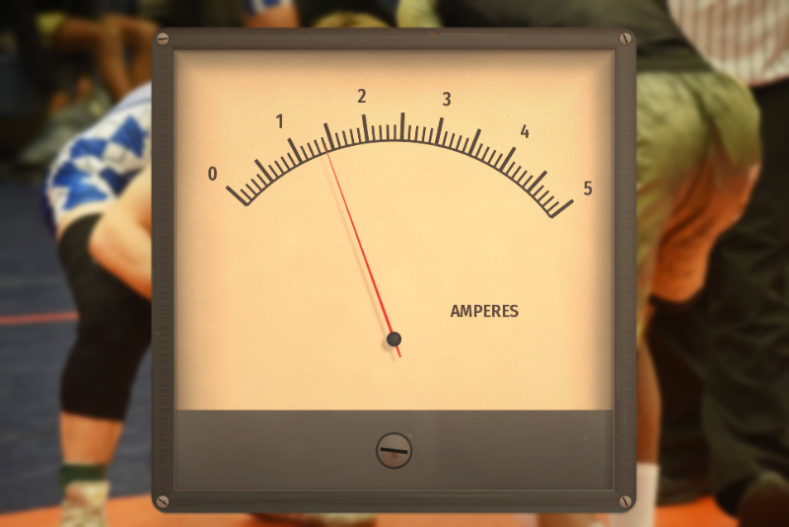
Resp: 1.4 A
